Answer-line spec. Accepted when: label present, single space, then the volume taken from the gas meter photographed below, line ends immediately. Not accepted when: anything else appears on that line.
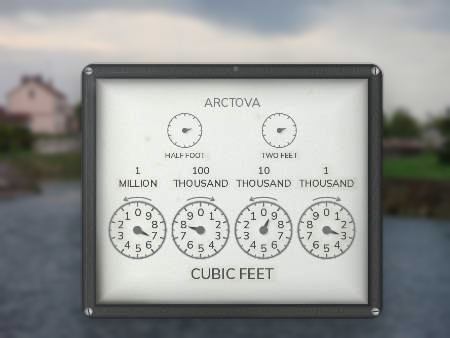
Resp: 679300 ft³
